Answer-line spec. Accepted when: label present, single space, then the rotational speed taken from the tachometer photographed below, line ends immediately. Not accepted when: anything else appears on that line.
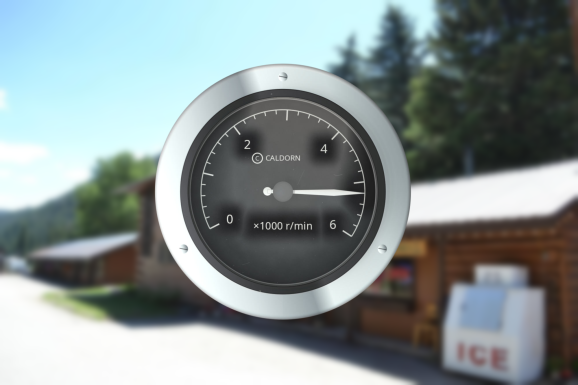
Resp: 5200 rpm
